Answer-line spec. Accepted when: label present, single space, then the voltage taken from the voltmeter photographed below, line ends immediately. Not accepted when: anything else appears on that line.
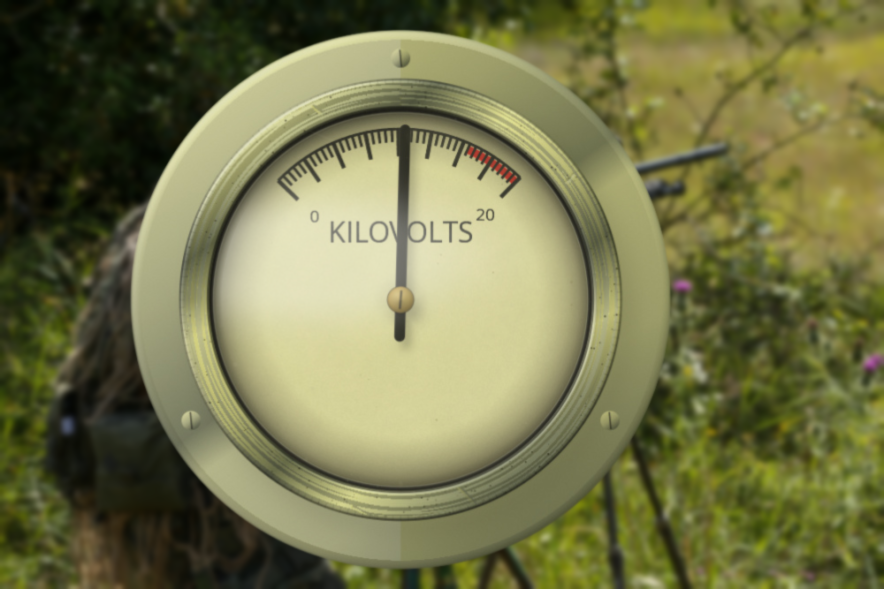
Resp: 10.5 kV
